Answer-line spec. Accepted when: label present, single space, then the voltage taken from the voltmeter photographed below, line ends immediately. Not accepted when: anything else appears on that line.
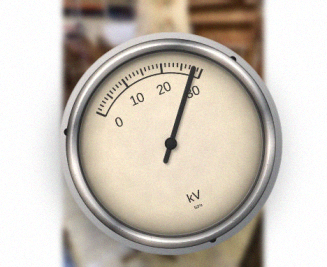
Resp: 28 kV
